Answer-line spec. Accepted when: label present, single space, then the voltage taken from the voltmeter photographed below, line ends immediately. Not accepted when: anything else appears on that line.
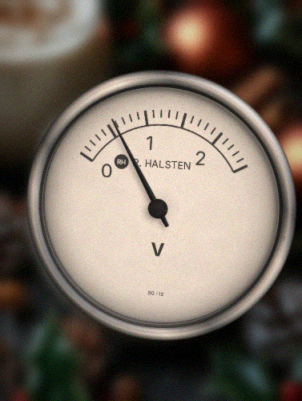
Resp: 0.6 V
